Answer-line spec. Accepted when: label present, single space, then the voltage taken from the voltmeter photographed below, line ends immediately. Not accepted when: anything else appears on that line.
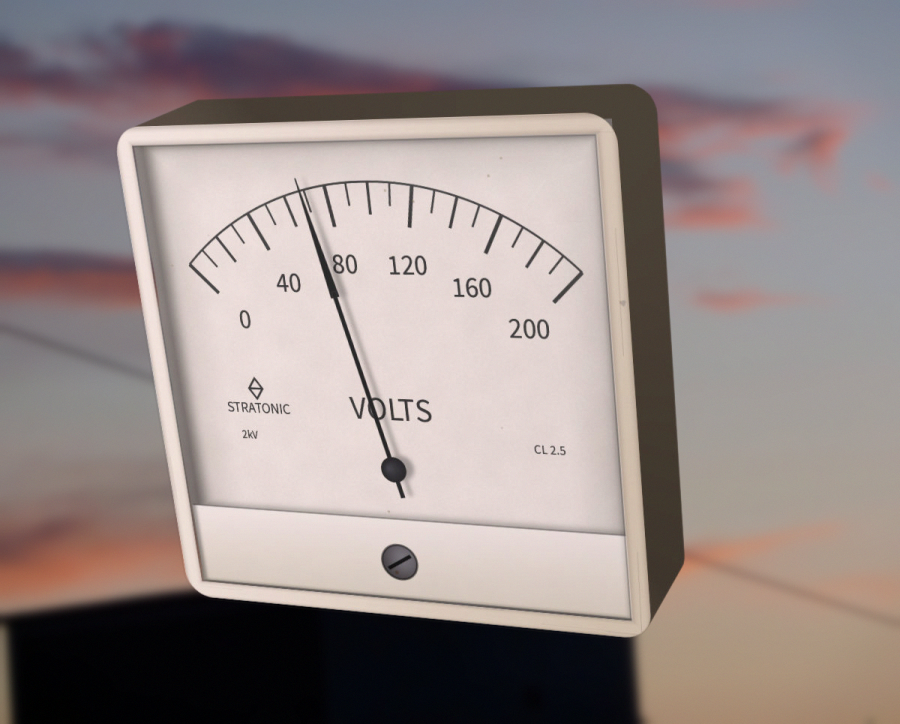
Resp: 70 V
